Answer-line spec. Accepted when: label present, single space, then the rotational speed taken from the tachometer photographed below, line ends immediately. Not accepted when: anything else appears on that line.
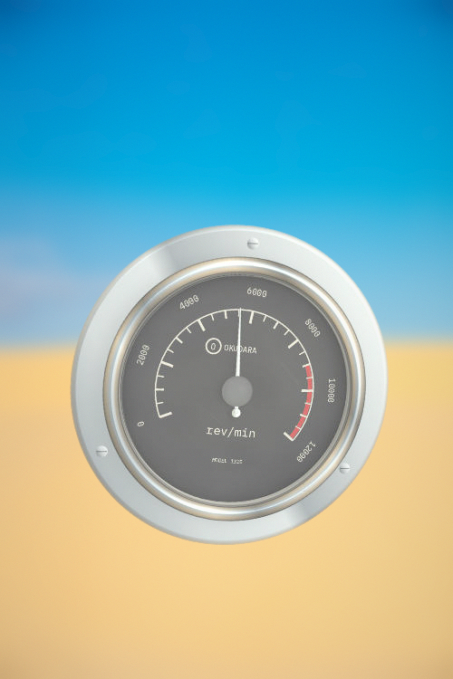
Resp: 5500 rpm
